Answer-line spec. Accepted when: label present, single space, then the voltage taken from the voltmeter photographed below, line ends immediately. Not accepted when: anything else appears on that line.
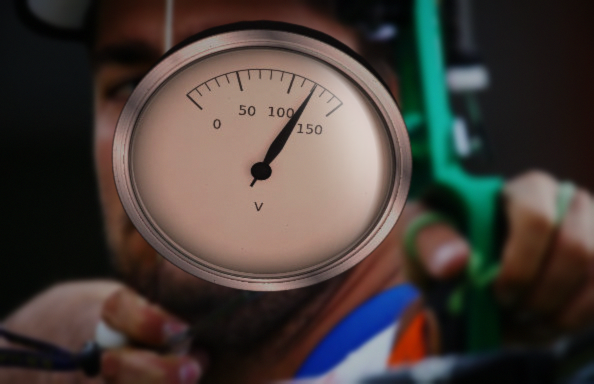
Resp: 120 V
